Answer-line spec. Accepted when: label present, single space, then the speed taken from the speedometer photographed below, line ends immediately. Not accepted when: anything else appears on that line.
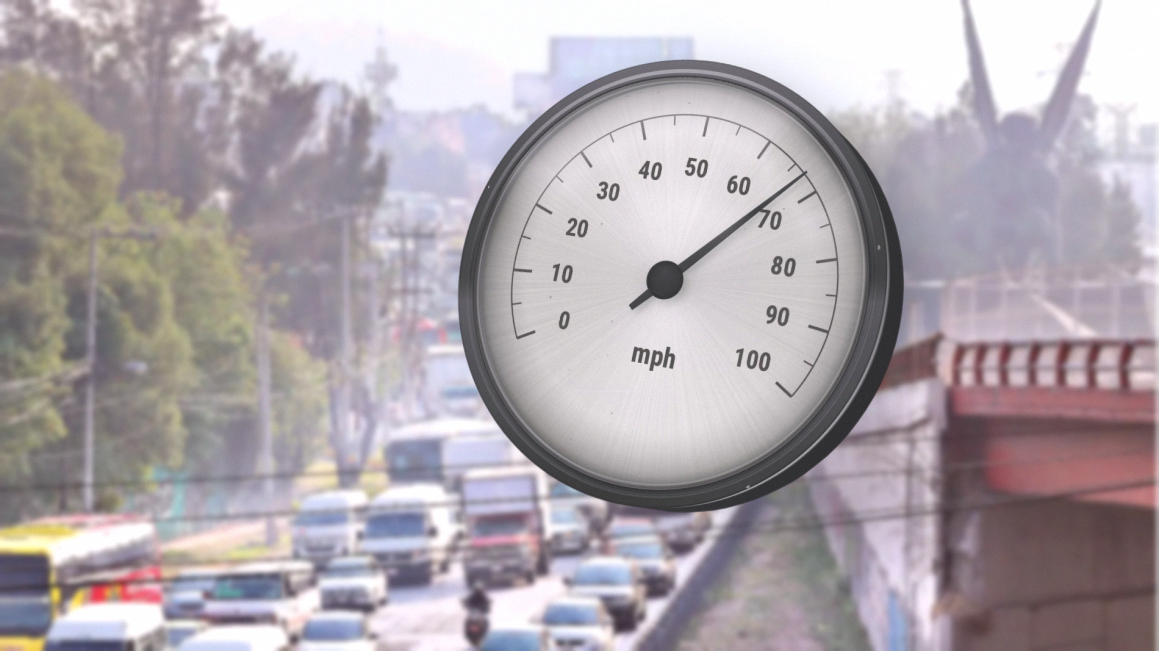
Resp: 67.5 mph
